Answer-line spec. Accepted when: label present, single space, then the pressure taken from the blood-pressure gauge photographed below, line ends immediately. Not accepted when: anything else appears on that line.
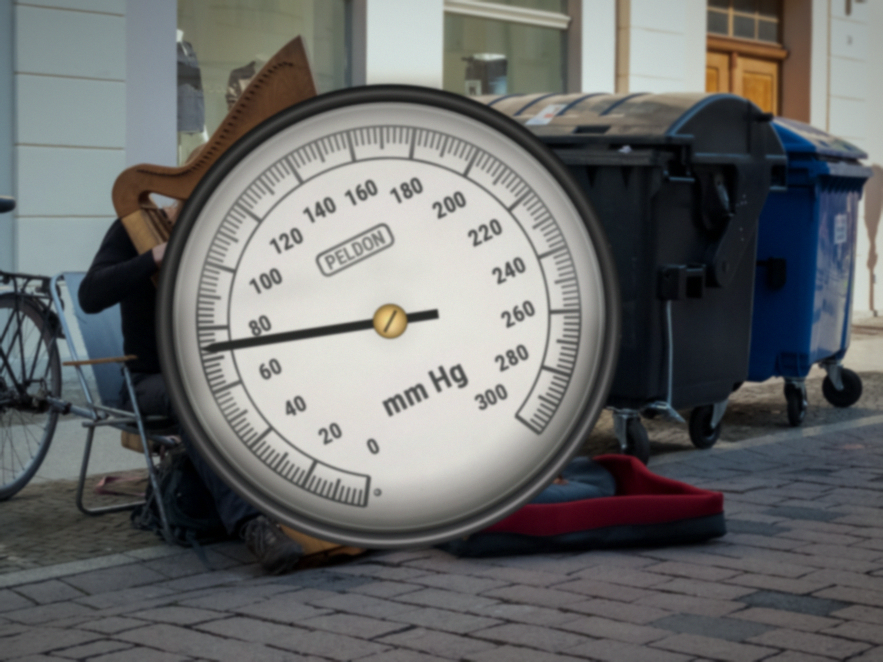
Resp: 74 mmHg
